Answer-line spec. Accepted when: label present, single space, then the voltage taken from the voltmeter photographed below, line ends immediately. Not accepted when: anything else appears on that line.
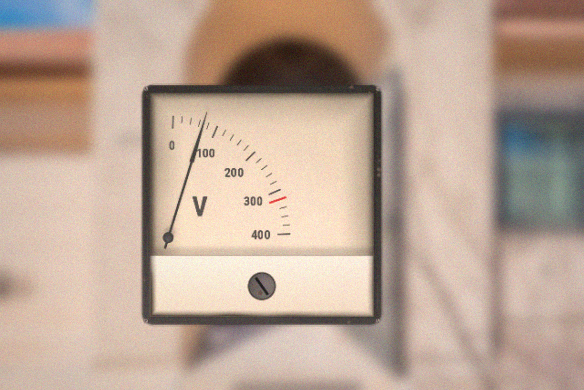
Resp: 70 V
